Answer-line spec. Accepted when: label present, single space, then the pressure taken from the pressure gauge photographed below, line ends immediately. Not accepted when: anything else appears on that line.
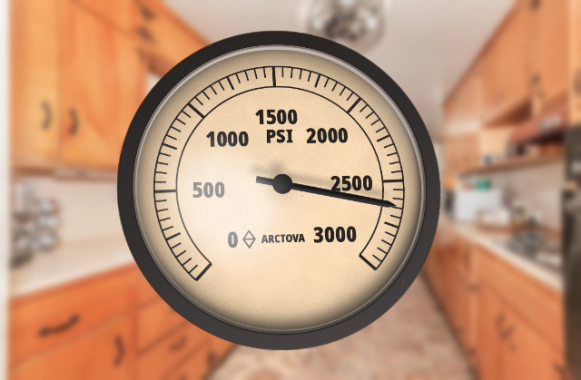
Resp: 2650 psi
